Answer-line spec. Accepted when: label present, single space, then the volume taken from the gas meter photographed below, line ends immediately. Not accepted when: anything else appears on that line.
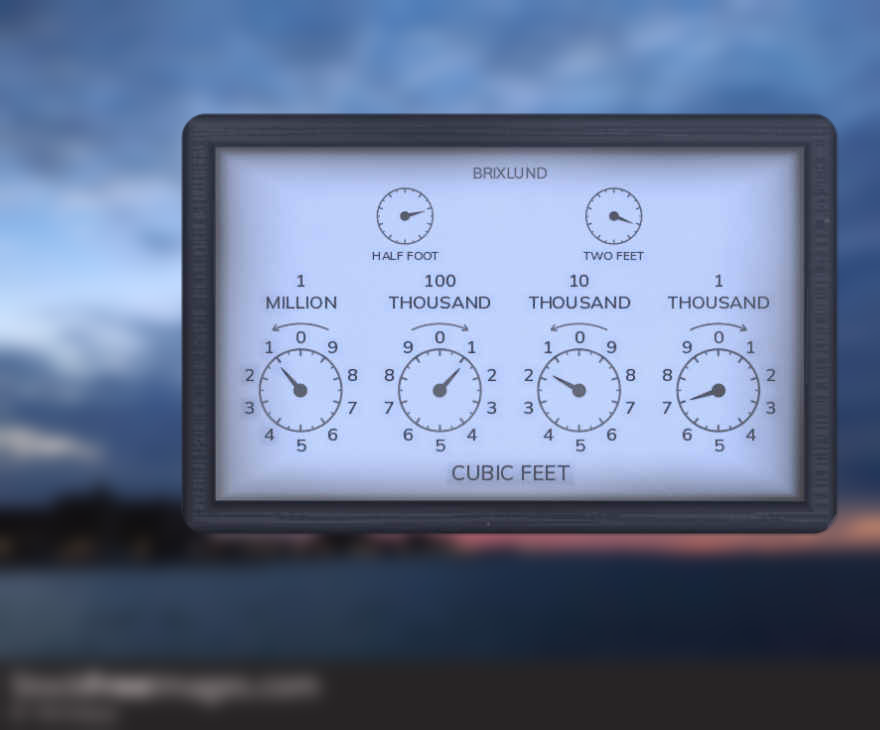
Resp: 111700 ft³
